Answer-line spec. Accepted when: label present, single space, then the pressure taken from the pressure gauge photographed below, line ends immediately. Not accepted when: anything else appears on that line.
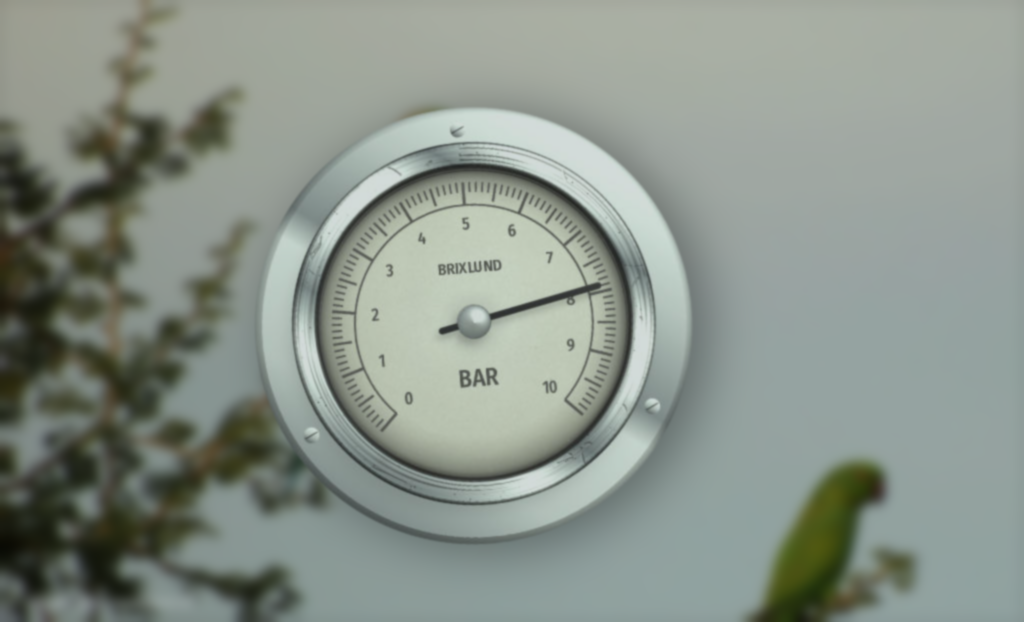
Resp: 7.9 bar
